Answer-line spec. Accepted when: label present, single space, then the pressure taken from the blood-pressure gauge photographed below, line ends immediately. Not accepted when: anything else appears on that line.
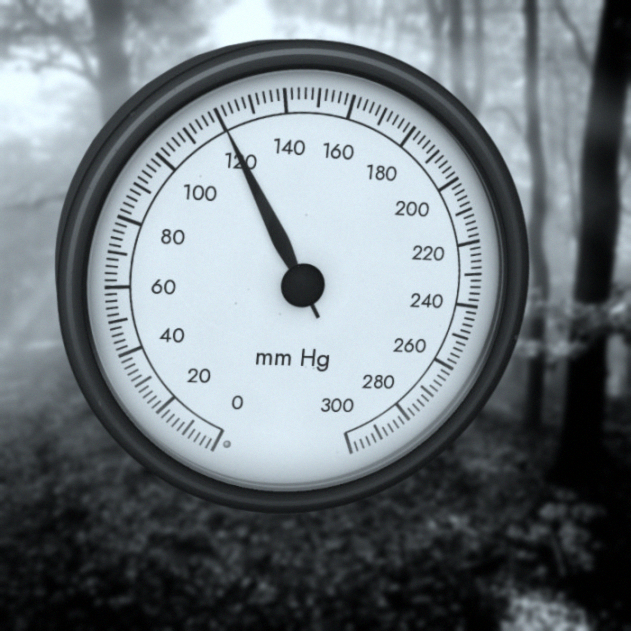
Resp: 120 mmHg
